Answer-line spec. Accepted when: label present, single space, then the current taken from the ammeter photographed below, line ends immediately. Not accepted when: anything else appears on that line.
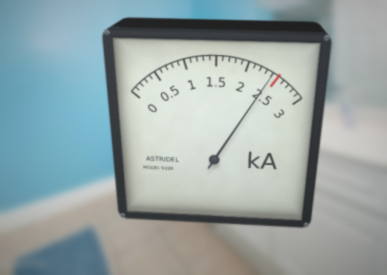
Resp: 2.4 kA
